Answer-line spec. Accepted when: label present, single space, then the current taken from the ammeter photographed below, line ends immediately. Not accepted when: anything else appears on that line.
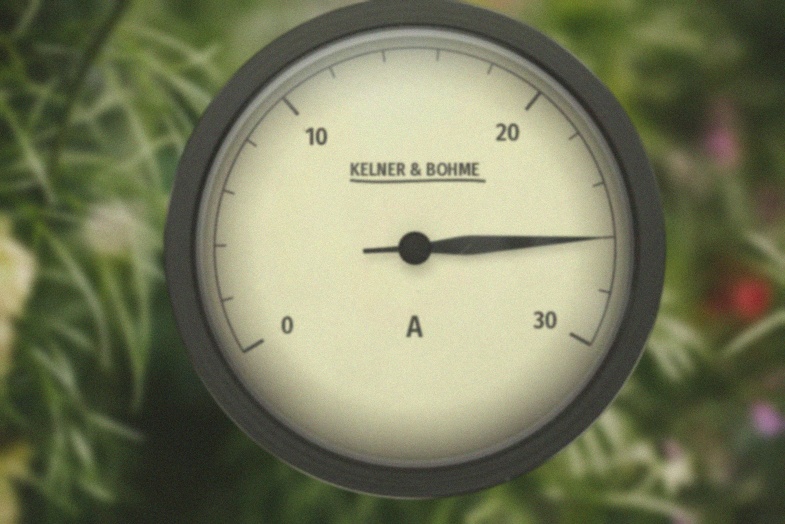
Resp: 26 A
